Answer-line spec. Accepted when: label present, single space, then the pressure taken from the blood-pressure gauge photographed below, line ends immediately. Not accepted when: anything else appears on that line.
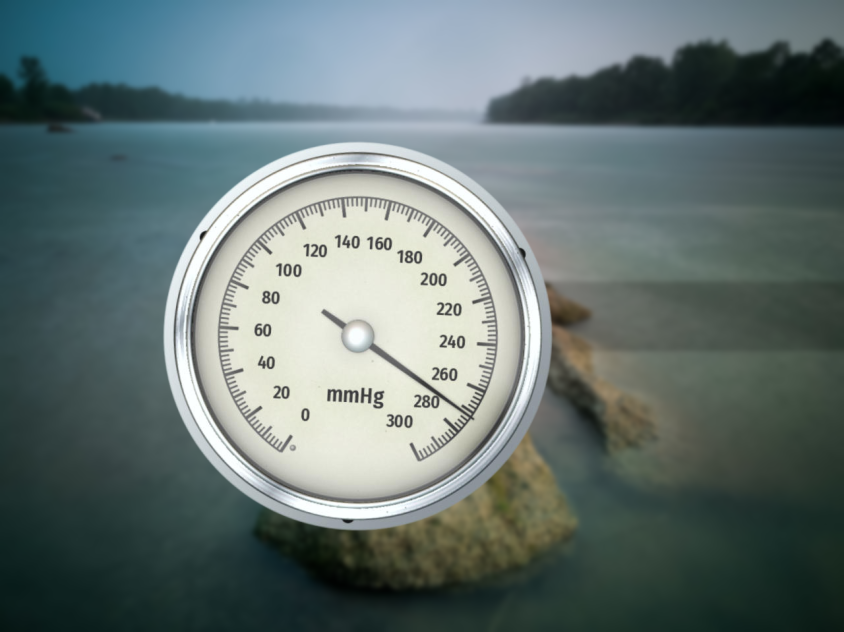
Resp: 272 mmHg
